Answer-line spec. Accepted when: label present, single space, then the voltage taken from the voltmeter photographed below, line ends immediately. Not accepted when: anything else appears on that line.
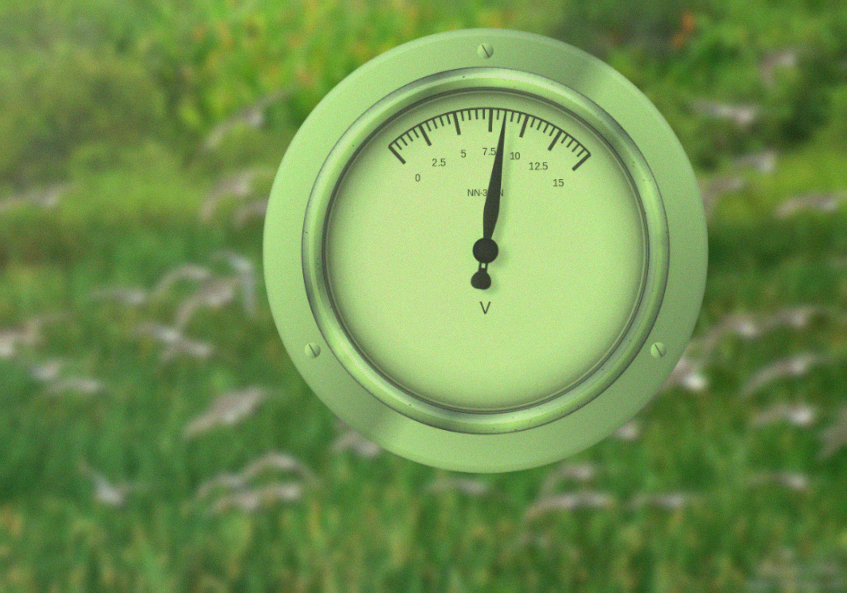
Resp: 8.5 V
